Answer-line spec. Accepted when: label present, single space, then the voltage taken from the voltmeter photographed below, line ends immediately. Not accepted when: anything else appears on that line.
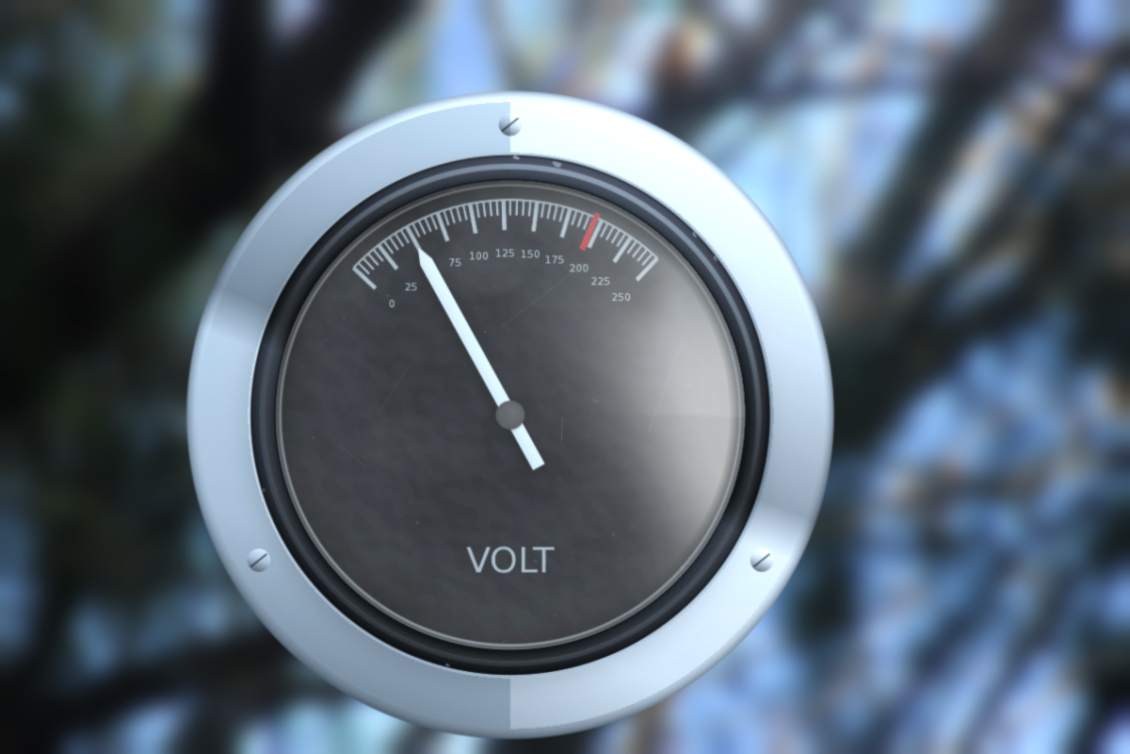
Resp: 50 V
